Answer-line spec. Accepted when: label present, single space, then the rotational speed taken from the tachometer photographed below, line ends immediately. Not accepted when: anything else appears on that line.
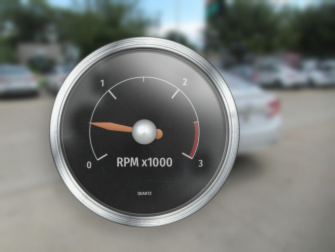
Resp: 500 rpm
